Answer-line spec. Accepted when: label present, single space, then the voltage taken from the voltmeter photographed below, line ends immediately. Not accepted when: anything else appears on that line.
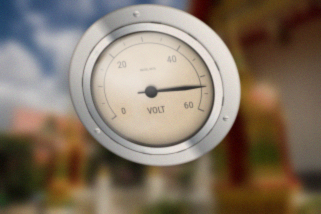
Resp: 52.5 V
